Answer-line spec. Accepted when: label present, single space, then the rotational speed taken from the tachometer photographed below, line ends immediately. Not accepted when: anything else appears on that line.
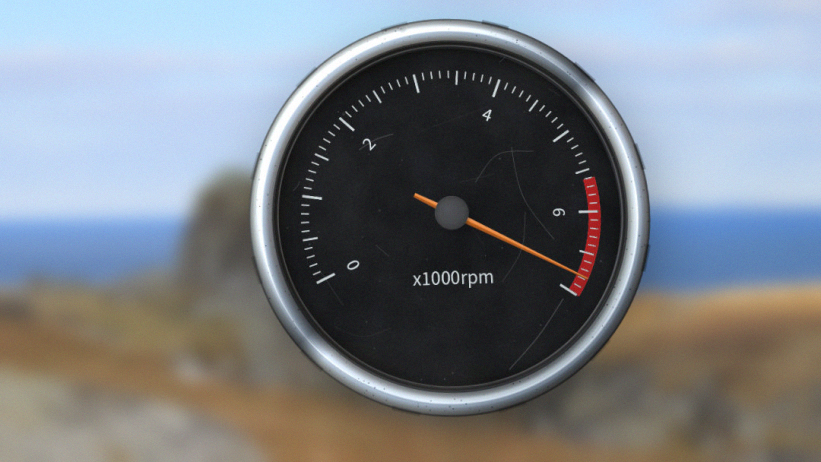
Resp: 6800 rpm
